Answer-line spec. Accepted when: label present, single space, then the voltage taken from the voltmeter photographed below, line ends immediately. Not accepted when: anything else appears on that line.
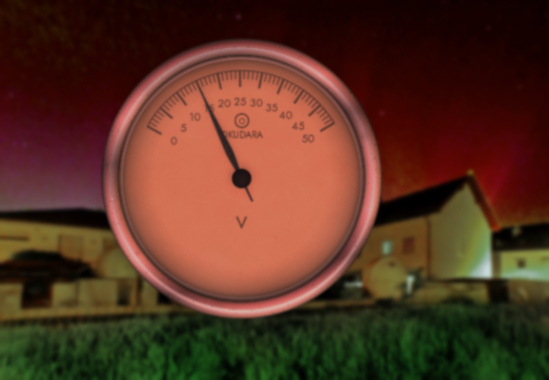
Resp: 15 V
